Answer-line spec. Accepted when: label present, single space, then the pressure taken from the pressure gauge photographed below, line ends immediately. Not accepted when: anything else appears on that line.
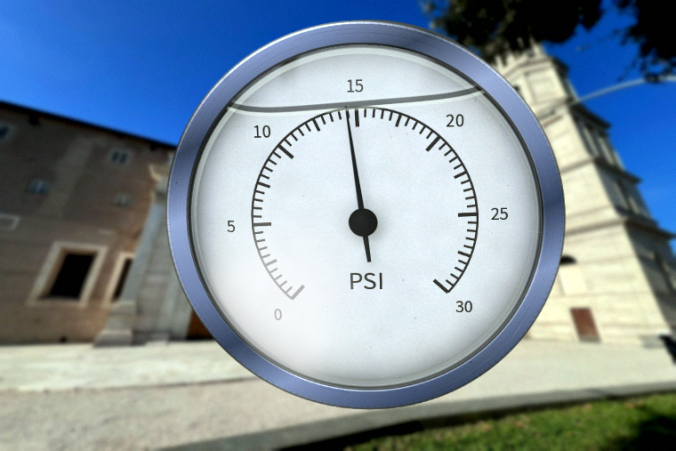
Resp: 14.5 psi
